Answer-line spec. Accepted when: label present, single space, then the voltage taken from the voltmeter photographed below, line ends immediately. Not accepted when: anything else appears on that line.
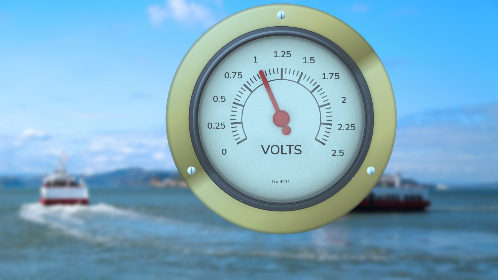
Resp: 1 V
